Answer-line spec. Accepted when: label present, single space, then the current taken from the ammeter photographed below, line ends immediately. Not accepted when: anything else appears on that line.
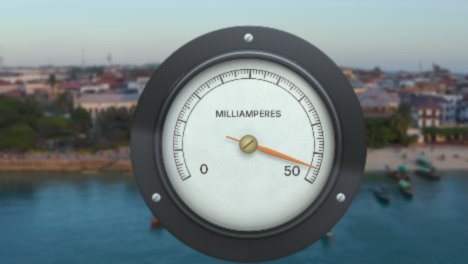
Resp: 47.5 mA
